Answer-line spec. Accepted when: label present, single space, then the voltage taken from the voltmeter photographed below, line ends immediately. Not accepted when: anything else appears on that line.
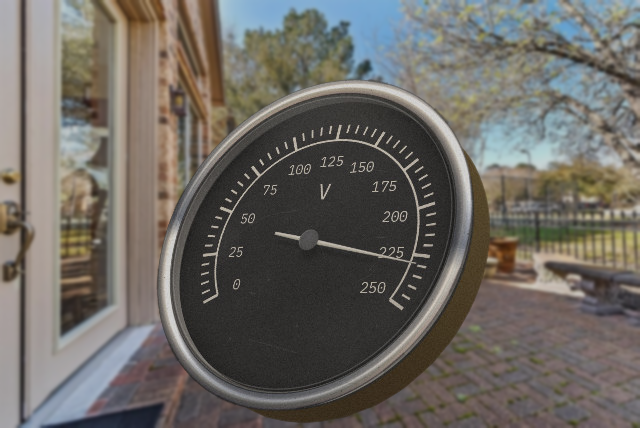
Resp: 230 V
